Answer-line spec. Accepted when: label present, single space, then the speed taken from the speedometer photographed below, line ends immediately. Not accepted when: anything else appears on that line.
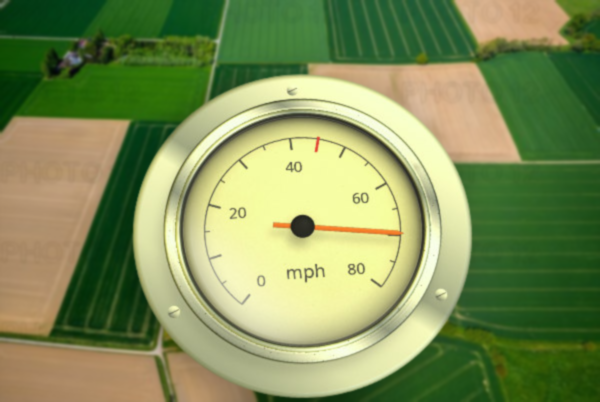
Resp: 70 mph
